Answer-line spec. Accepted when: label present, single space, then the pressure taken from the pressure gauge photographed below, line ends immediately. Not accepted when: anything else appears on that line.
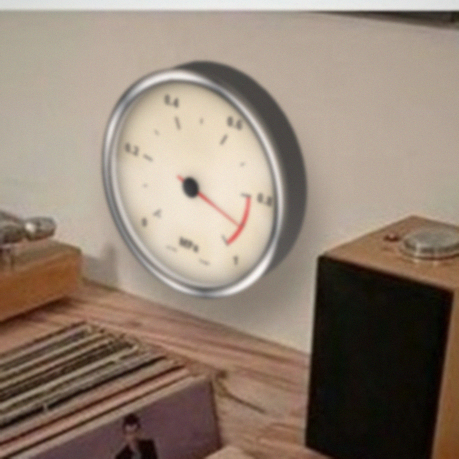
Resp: 0.9 MPa
